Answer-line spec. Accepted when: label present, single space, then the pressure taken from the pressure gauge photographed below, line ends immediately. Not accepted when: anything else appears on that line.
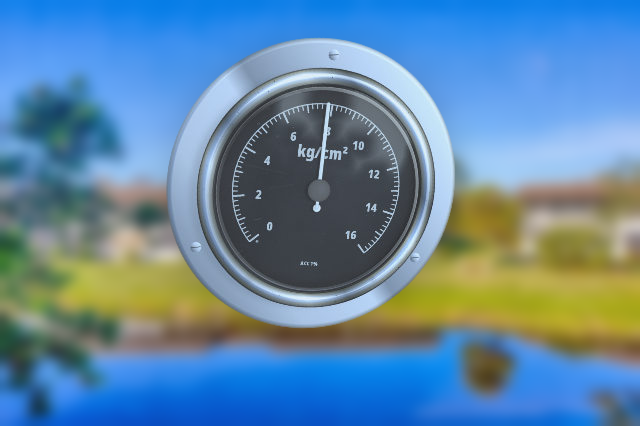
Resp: 7.8 kg/cm²
